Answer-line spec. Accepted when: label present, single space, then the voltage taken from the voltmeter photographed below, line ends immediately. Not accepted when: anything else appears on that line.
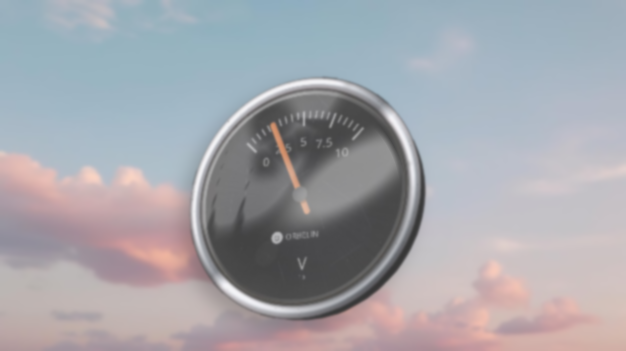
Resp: 2.5 V
